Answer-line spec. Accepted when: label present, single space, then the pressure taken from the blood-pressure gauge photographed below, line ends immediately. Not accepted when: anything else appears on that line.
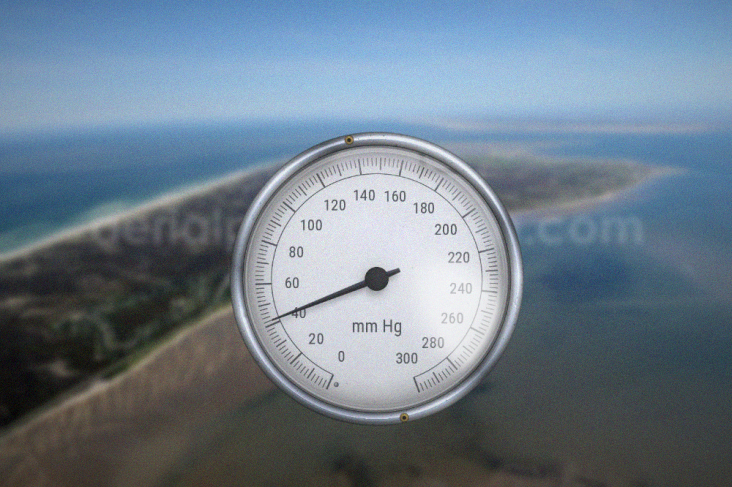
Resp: 42 mmHg
